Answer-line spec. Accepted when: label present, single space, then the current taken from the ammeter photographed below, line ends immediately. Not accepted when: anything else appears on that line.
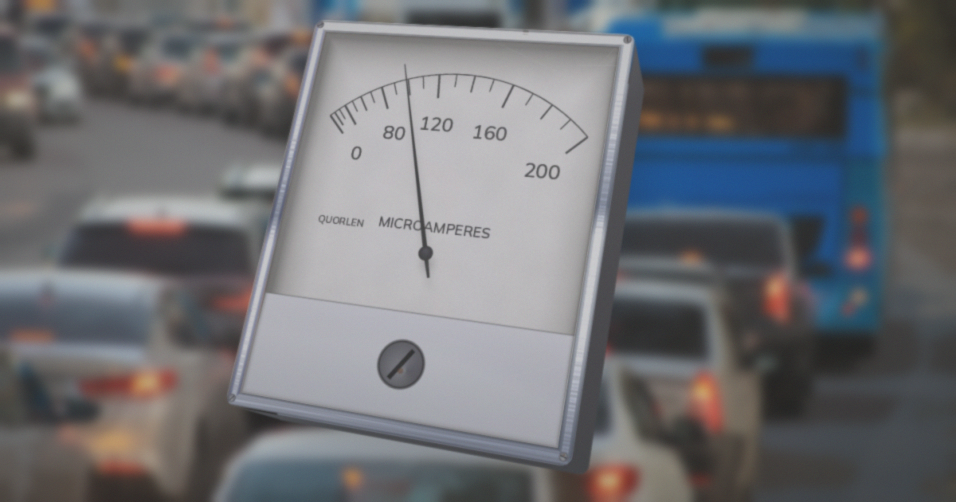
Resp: 100 µA
